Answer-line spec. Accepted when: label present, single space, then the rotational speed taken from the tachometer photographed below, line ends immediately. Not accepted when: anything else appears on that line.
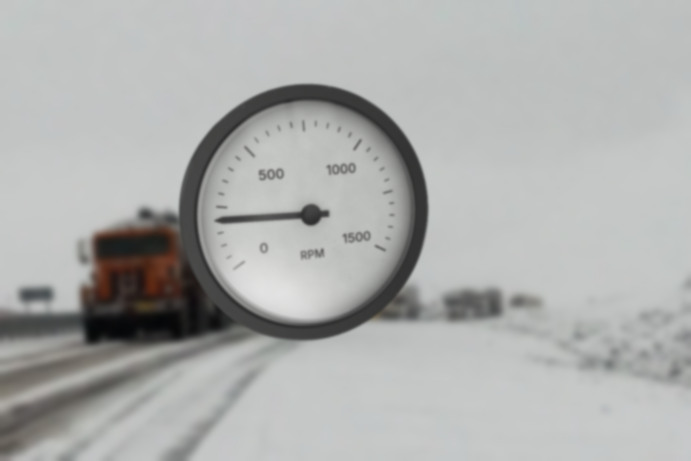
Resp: 200 rpm
